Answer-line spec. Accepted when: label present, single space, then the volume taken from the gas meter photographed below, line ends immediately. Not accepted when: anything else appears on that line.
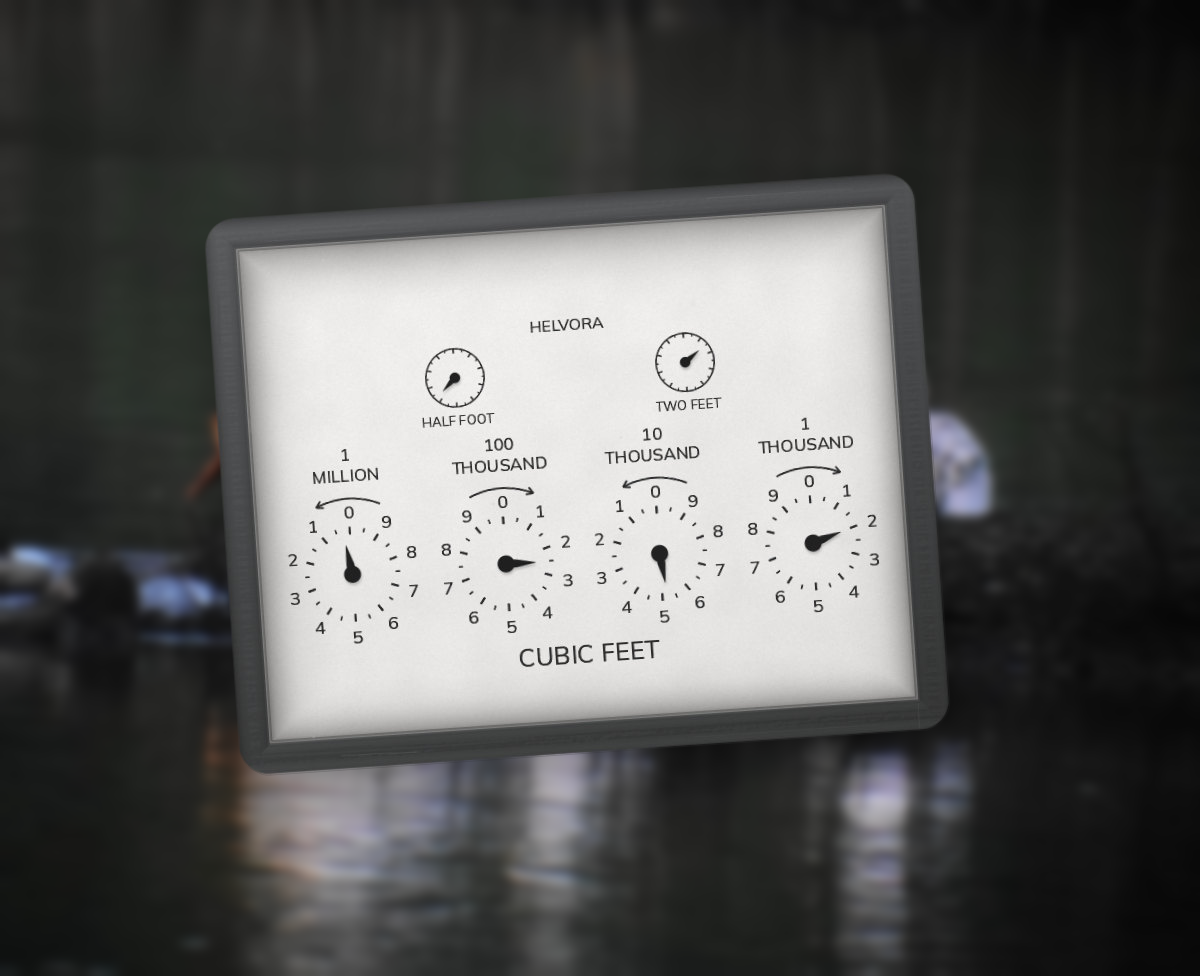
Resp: 25200 ft³
